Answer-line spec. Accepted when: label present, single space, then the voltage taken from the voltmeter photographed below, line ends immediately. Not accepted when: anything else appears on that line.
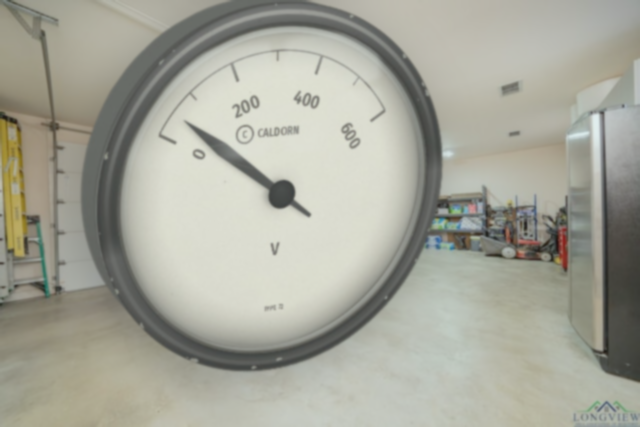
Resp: 50 V
